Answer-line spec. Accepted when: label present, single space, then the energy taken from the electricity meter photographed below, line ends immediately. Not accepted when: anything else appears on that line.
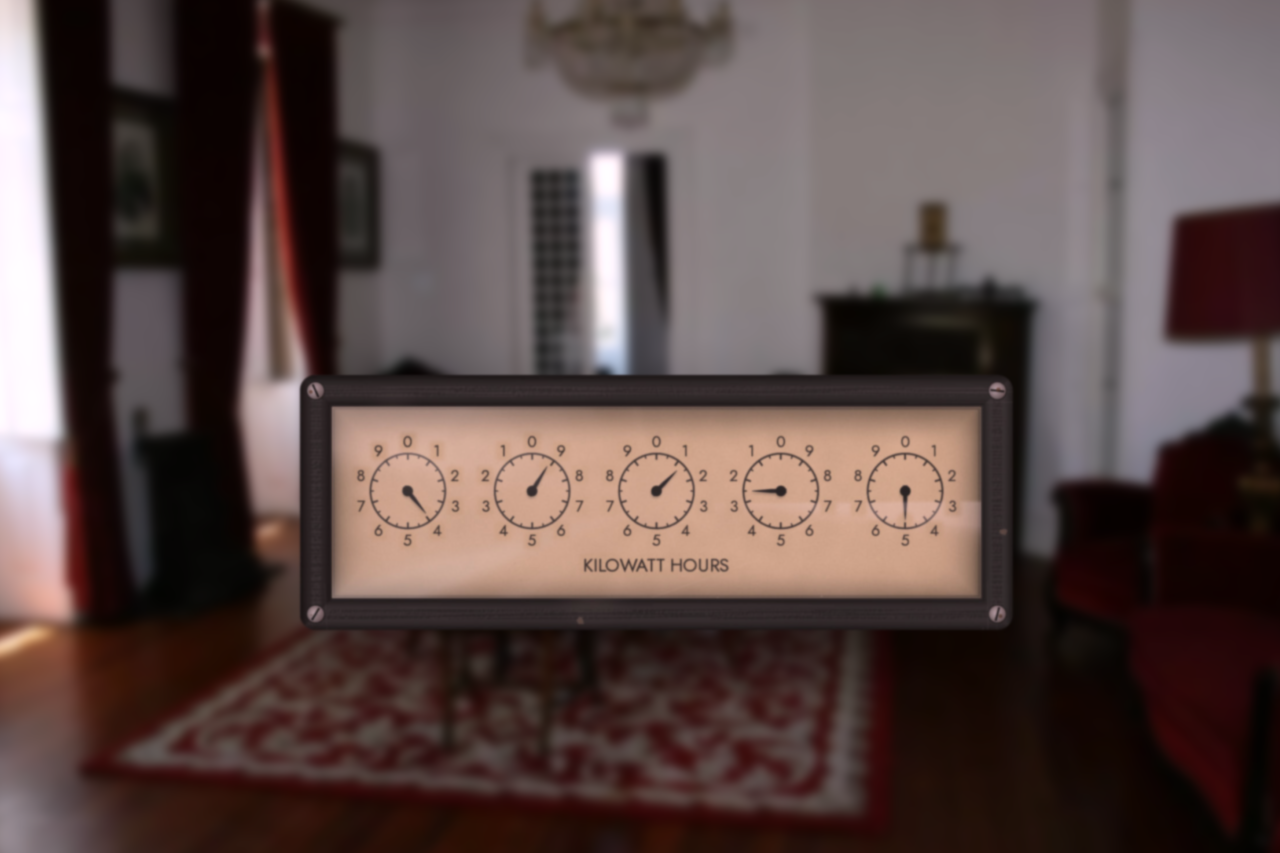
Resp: 39125 kWh
